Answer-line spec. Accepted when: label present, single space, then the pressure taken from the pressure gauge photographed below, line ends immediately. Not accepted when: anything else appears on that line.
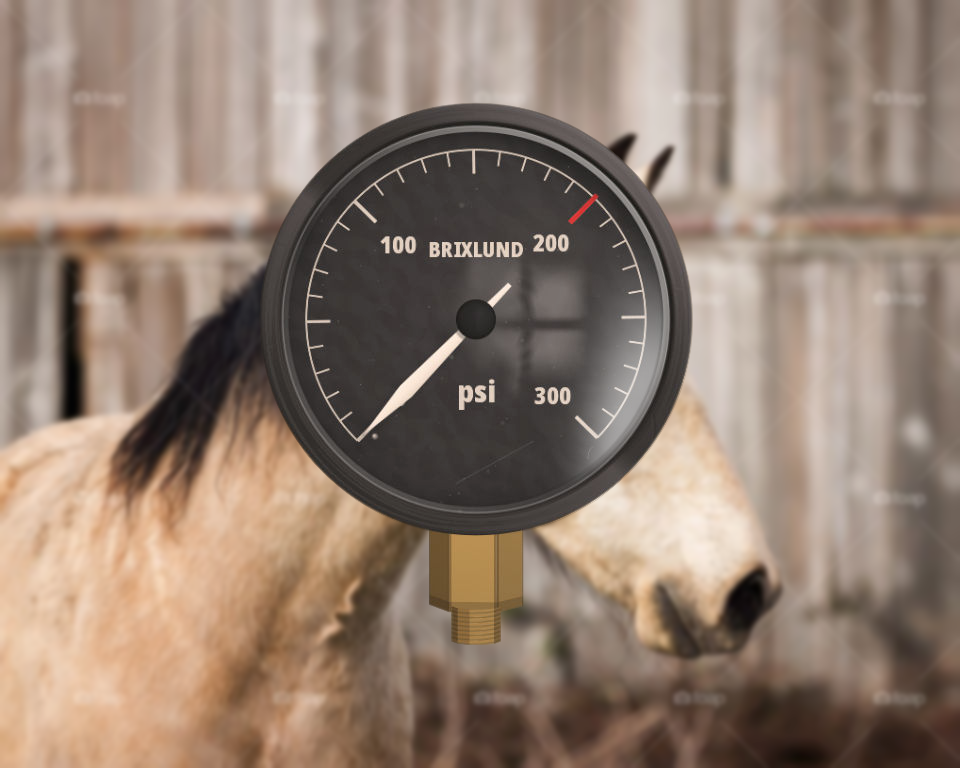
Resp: 0 psi
